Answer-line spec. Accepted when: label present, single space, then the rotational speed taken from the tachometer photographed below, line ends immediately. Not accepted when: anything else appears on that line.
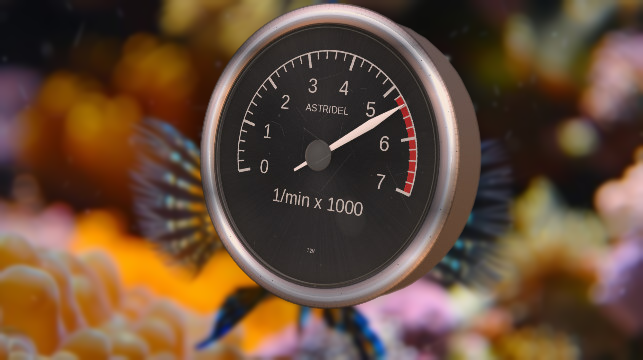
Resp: 5400 rpm
